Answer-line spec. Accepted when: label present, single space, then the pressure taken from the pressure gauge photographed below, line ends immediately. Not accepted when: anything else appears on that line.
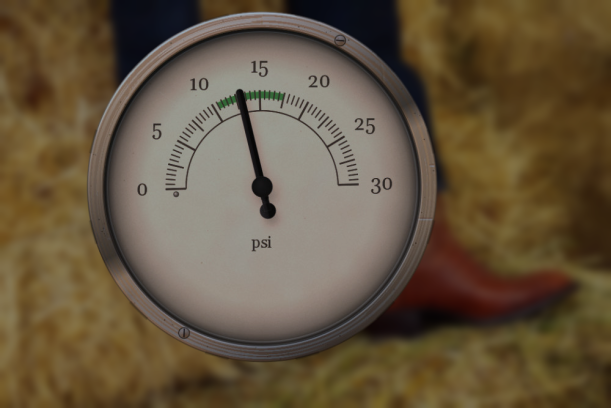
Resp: 13 psi
